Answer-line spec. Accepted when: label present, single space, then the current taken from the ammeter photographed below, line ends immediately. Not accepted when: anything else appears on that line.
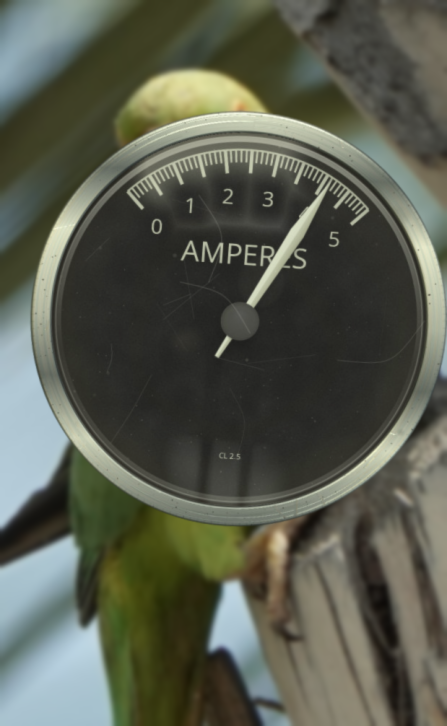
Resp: 4.1 A
